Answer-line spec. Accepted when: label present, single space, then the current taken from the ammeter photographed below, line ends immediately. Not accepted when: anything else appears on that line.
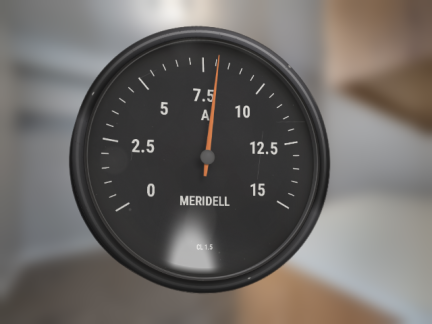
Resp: 8 A
